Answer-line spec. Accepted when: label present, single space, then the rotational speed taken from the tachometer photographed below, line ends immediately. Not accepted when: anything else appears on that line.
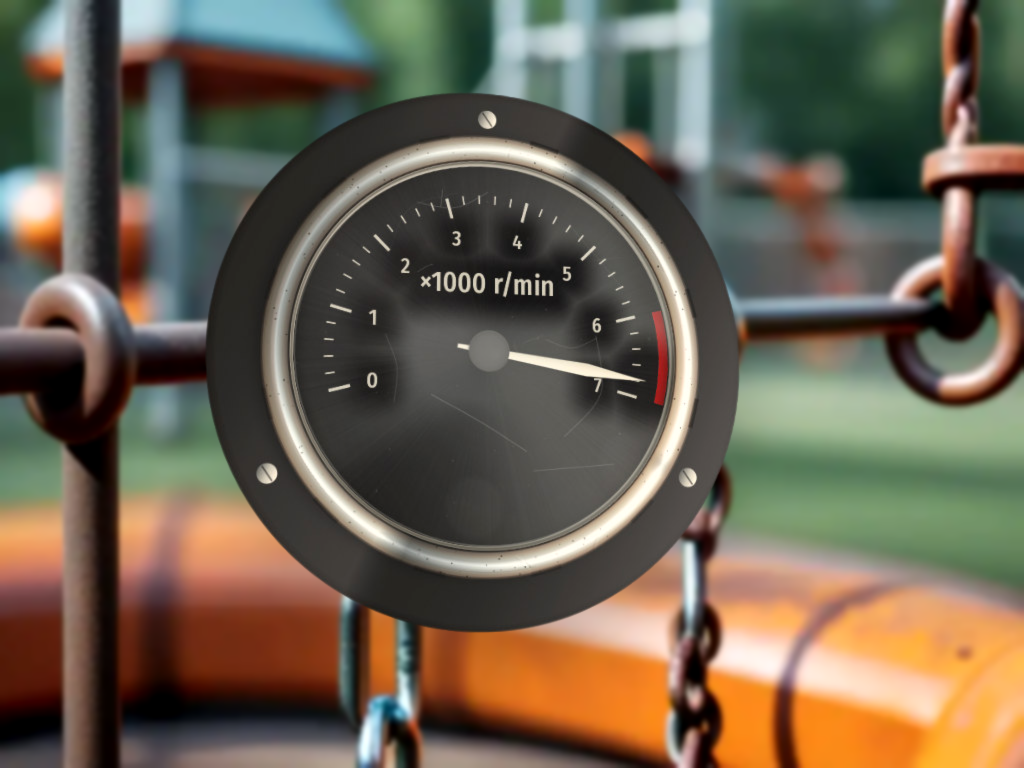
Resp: 6800 rpm
